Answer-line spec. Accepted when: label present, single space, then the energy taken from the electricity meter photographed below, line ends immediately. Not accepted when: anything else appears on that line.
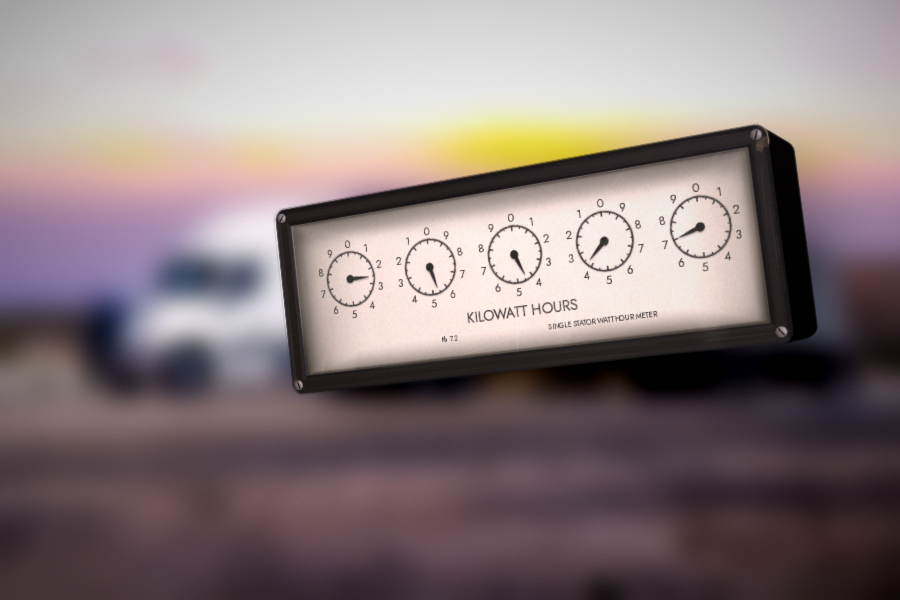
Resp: 25437 kWh
